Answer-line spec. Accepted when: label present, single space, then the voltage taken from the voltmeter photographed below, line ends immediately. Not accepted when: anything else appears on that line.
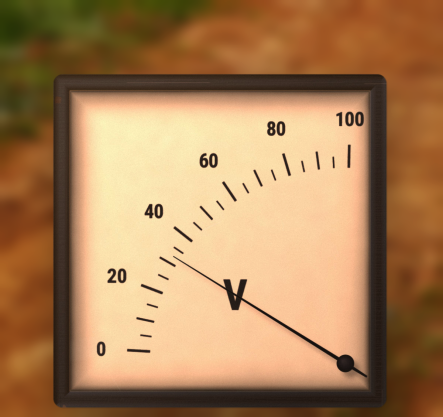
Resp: 32.5 V
